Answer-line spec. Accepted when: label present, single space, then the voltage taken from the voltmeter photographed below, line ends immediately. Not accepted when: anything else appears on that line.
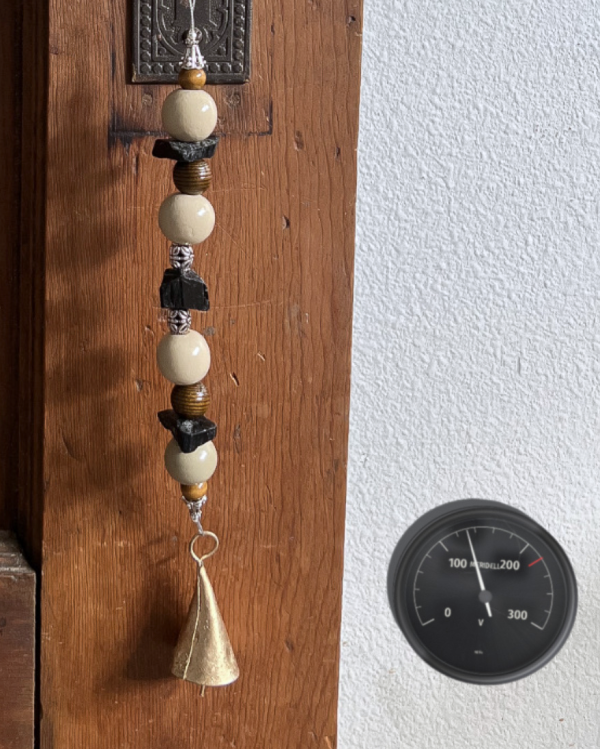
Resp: 130 V
